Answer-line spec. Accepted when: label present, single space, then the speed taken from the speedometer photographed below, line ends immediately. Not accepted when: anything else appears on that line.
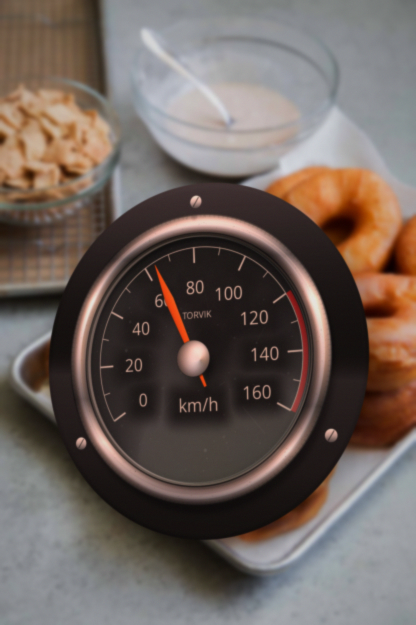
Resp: 65 km/h
